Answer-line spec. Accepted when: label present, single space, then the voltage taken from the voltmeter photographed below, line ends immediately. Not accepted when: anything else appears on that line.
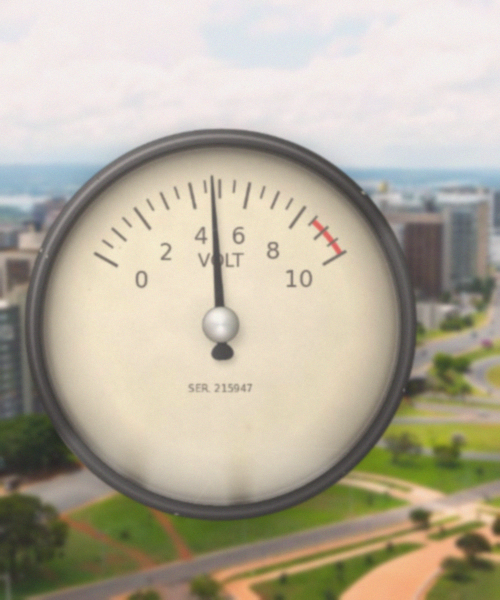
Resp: 4.75 V
